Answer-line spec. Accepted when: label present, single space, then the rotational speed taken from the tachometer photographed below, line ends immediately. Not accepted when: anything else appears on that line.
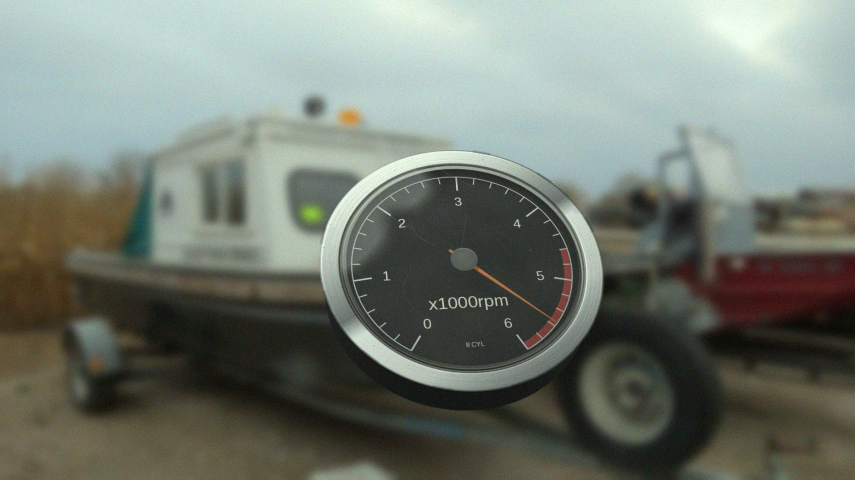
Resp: 5600 rpm
